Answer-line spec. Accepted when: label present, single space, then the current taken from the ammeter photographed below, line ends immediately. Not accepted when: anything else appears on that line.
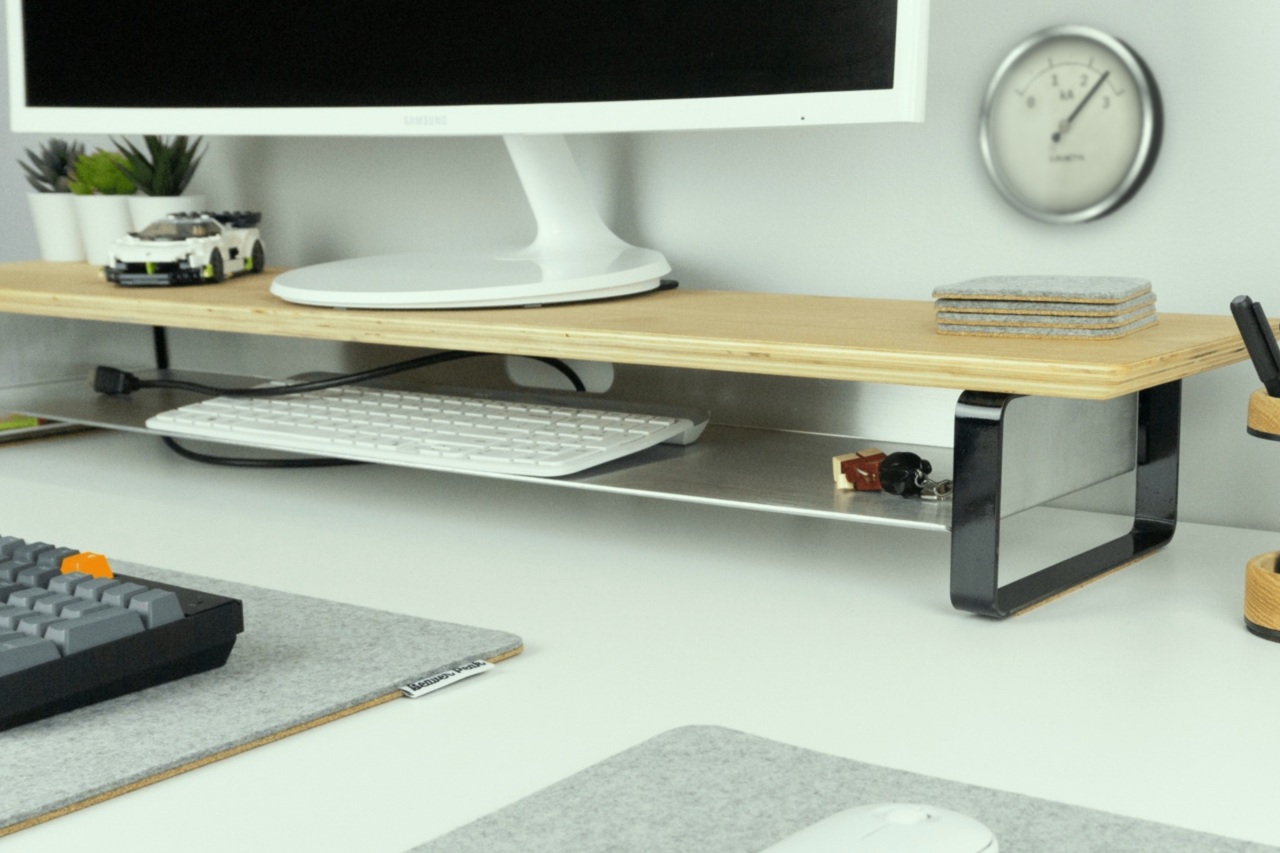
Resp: 2.5 kA
